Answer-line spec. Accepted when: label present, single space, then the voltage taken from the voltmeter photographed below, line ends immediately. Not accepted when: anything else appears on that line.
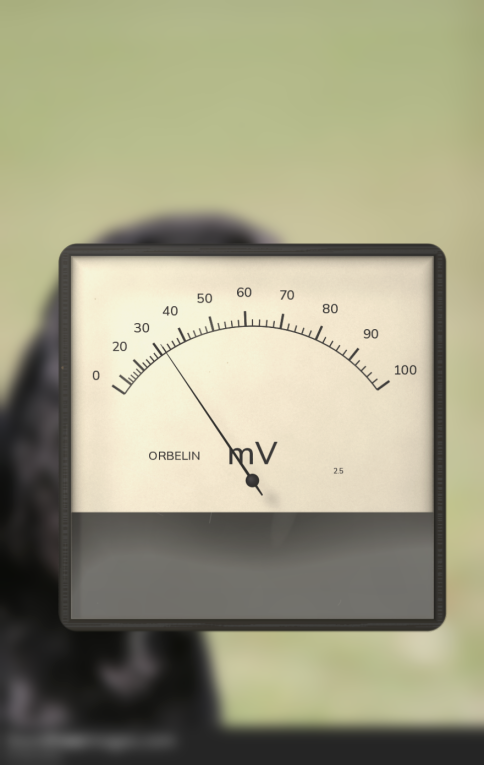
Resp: 32 mV
